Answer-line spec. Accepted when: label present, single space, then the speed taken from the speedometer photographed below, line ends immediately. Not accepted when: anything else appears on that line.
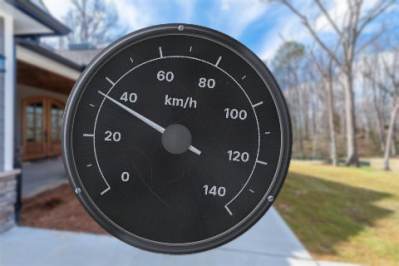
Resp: 35 km/h
